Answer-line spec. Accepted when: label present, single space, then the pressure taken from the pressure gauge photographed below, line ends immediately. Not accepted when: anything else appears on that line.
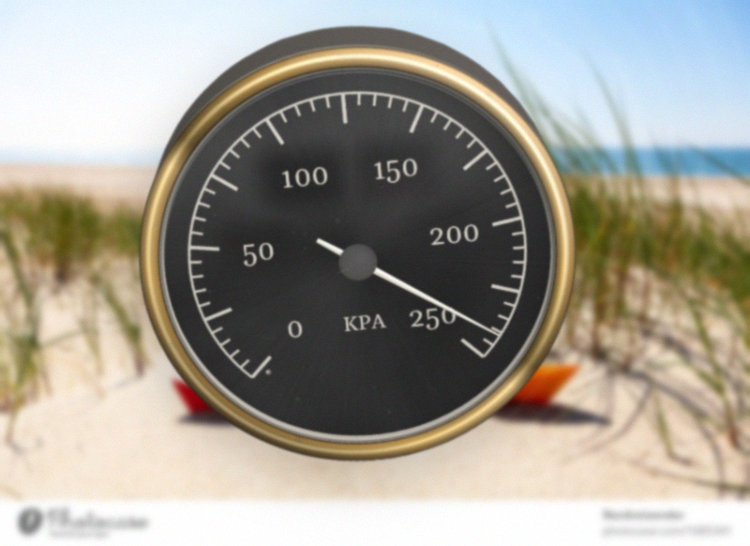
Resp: 240 kPa
